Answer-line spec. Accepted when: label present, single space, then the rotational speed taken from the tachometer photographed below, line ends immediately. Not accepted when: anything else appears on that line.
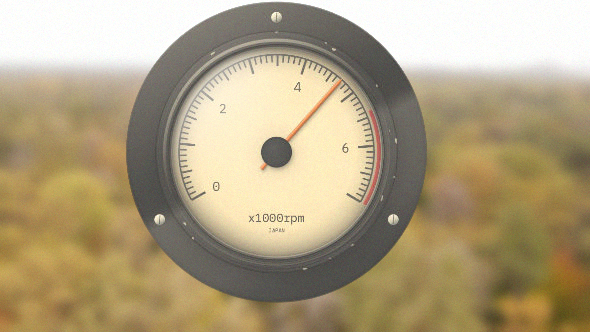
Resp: 4700 rpm
